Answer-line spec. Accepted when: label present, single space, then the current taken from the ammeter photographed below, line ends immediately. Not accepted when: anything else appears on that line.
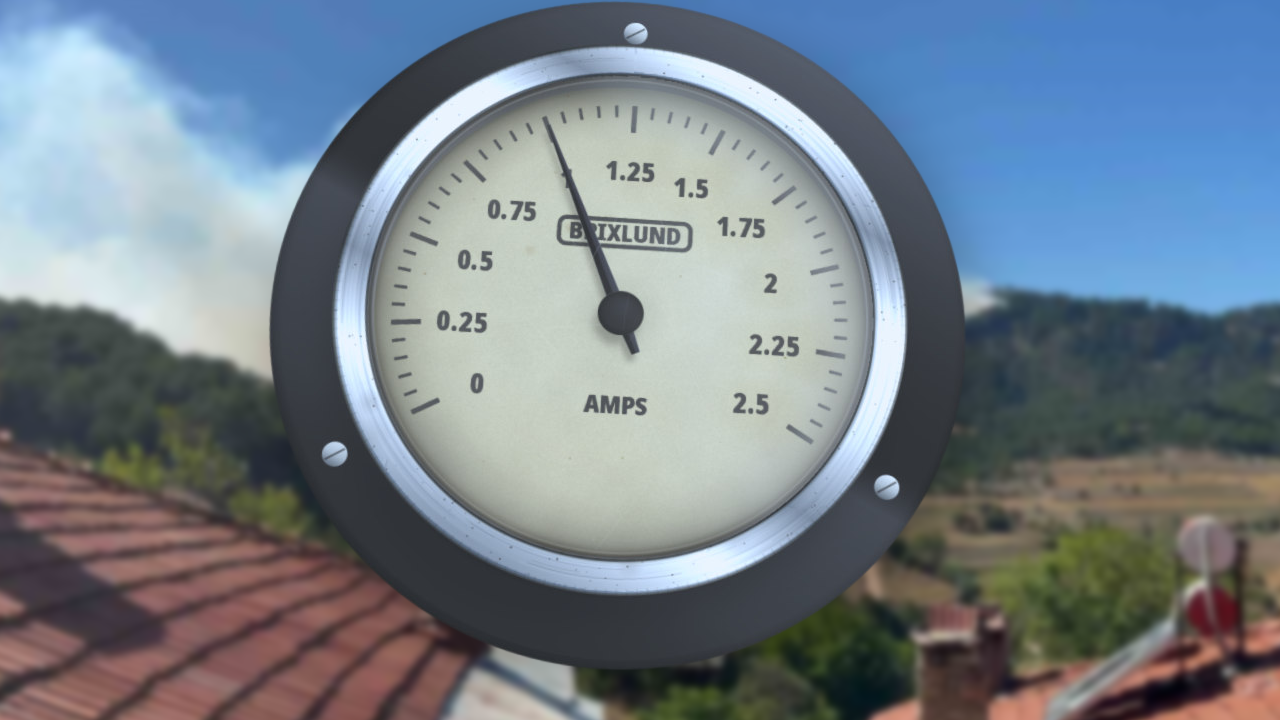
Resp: 1 A
